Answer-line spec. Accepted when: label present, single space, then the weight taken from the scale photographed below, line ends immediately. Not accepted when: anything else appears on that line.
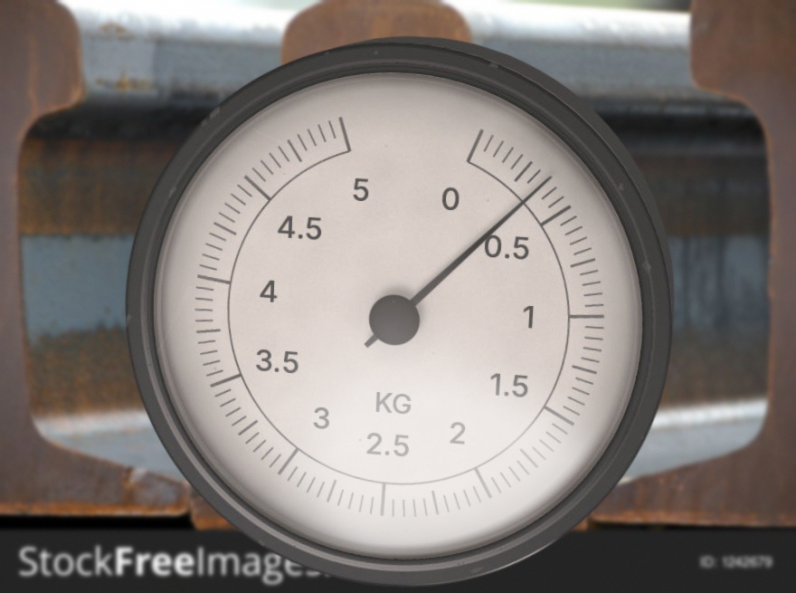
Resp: 0.35 kg
